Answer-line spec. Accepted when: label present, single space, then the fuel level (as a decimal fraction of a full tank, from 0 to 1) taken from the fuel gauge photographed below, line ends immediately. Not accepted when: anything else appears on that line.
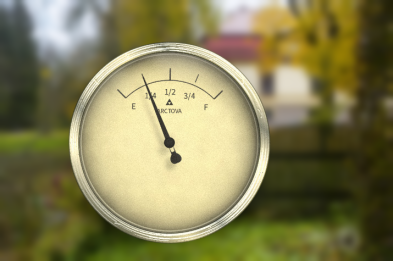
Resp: 0.25
